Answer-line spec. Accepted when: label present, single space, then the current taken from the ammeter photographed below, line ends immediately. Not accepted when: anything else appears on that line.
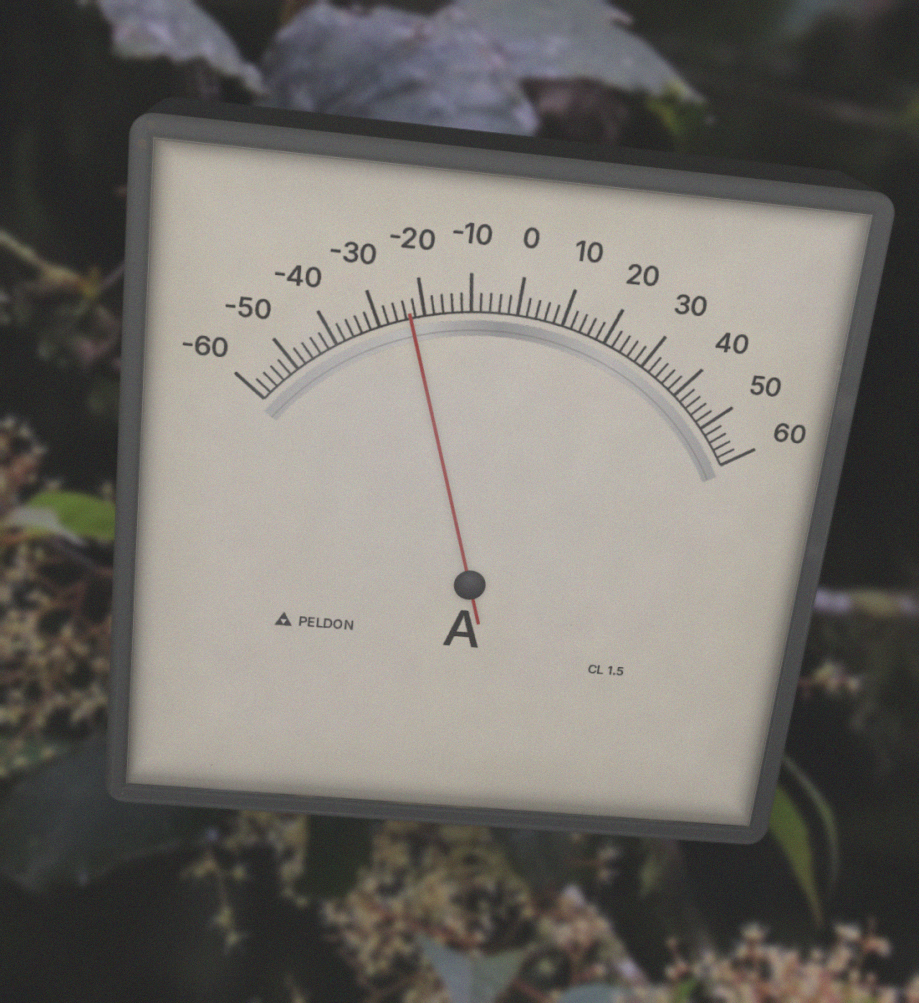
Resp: -23 A
